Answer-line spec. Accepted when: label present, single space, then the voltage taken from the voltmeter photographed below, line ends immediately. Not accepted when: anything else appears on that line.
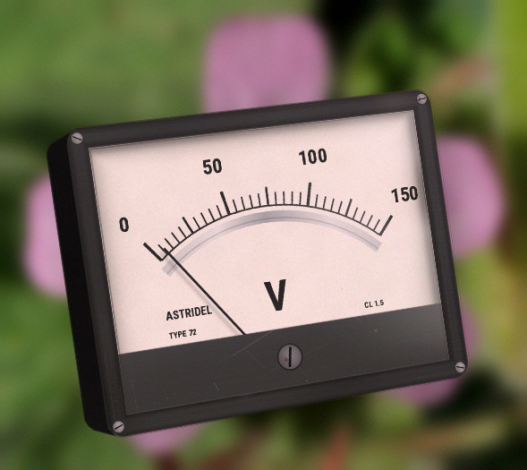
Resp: 5 V
